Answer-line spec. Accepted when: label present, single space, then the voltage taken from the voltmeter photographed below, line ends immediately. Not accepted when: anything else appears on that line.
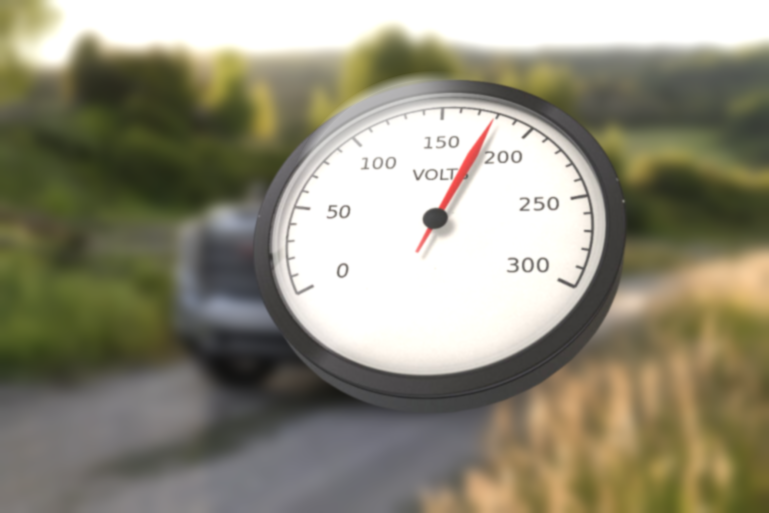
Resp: 180 V
